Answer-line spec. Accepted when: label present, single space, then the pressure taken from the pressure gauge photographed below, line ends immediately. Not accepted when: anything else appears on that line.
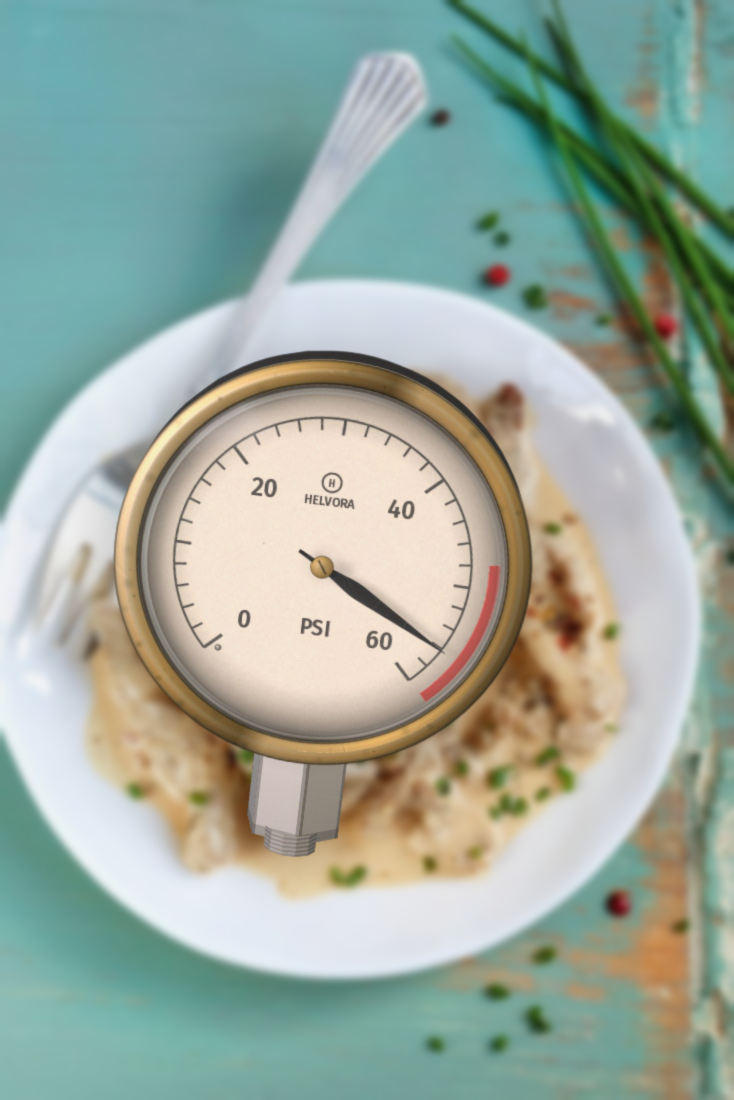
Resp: 56 psi
